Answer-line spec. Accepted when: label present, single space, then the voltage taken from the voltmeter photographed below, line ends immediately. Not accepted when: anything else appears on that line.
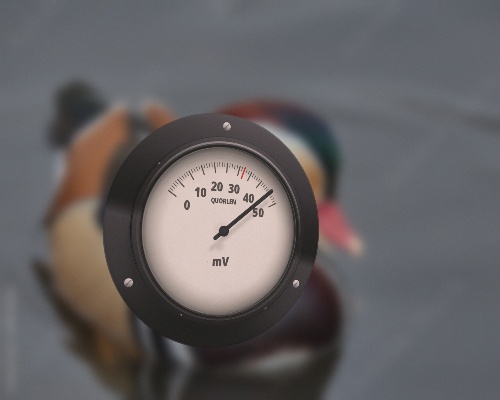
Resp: 45 mV
